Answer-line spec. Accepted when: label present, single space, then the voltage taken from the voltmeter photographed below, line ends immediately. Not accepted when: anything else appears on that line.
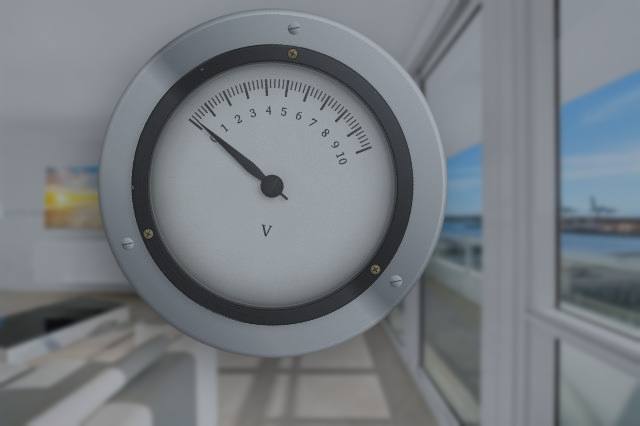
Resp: 0.2 V
